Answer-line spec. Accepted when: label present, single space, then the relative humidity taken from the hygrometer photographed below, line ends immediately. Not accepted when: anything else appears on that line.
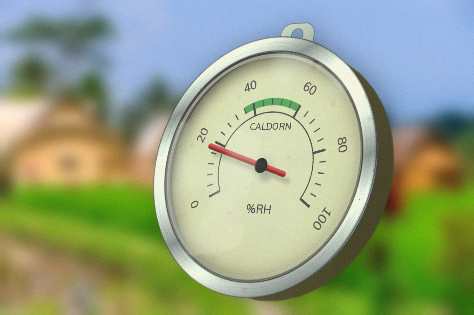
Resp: 18 %
